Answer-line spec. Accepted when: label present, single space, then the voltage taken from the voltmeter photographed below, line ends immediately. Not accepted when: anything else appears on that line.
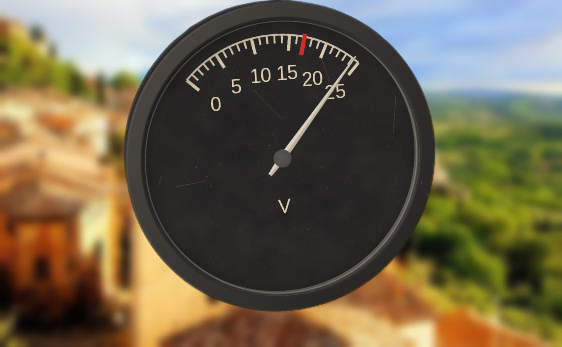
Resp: 24 V
